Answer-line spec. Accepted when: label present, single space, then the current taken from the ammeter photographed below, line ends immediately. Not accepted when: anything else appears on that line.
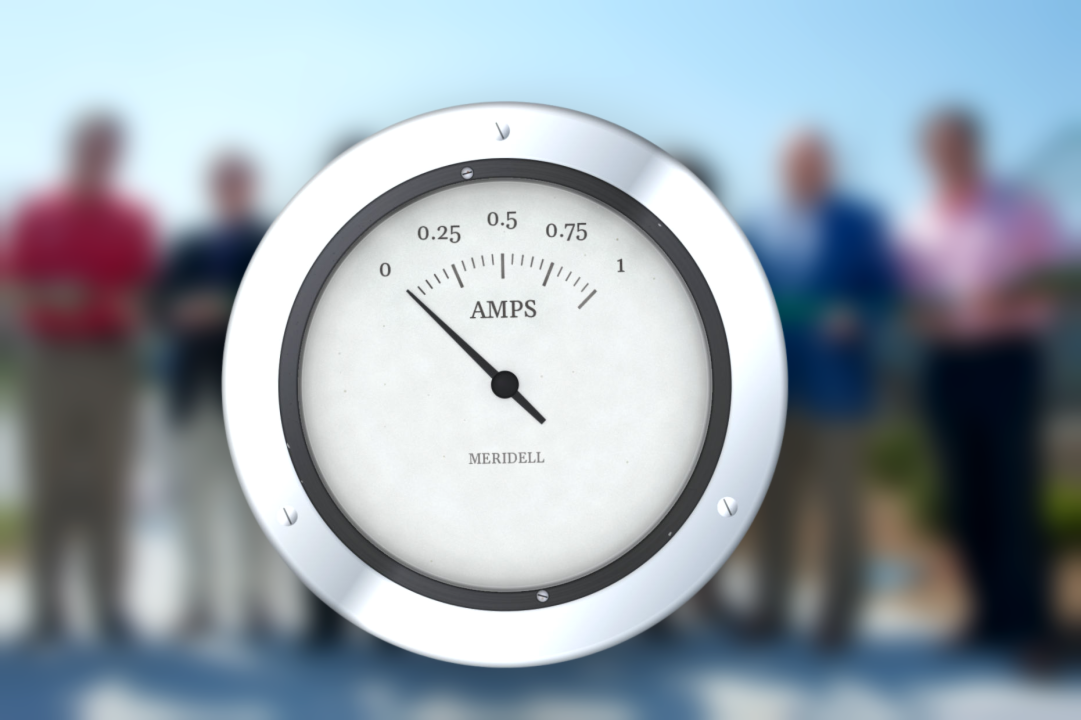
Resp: 0 A
